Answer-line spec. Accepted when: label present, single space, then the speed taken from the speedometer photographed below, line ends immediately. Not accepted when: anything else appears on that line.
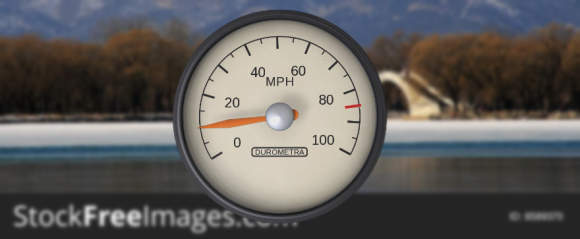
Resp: 10 mph
